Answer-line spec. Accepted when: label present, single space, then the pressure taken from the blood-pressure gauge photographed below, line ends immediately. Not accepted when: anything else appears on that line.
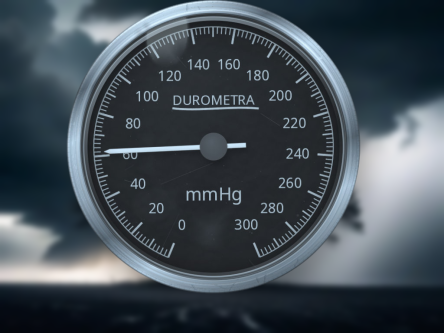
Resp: 62 mmHg
